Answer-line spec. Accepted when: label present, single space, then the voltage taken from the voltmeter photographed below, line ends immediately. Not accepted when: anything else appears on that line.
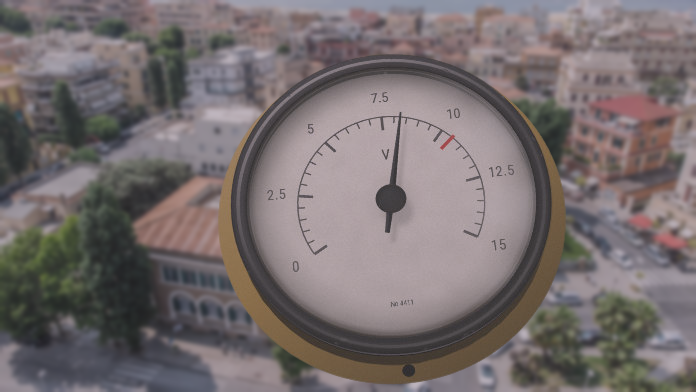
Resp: 8.25 V
